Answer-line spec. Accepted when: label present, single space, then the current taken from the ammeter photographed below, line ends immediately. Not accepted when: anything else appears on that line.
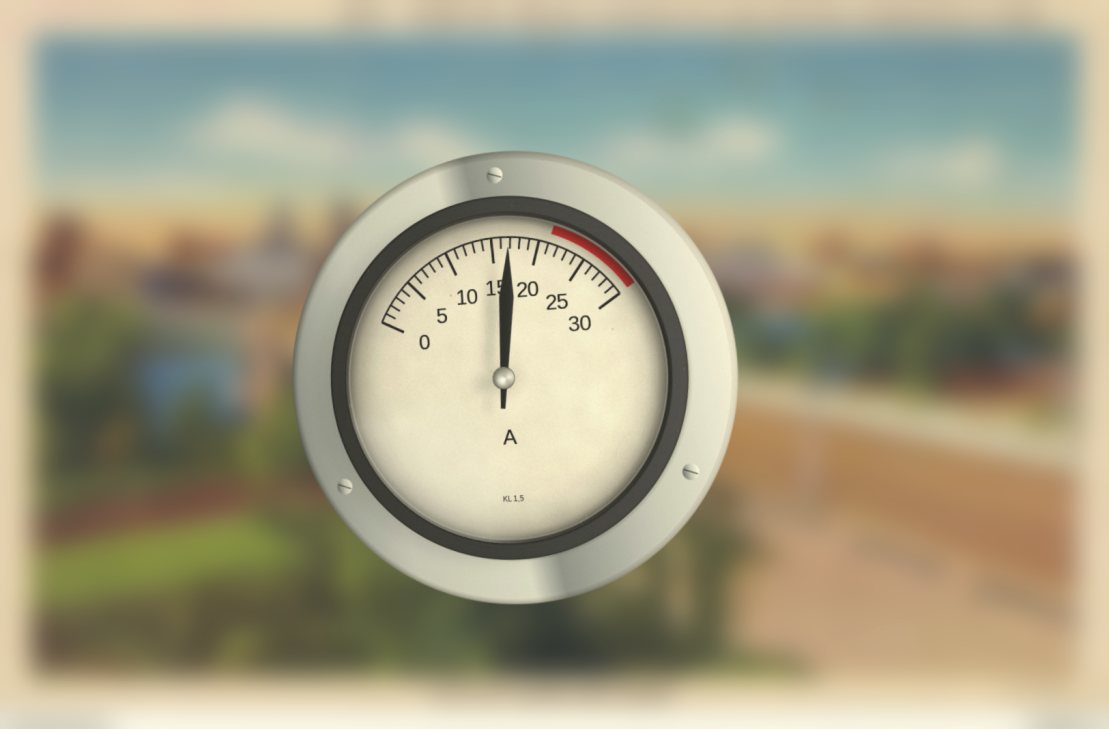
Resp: 17 A
